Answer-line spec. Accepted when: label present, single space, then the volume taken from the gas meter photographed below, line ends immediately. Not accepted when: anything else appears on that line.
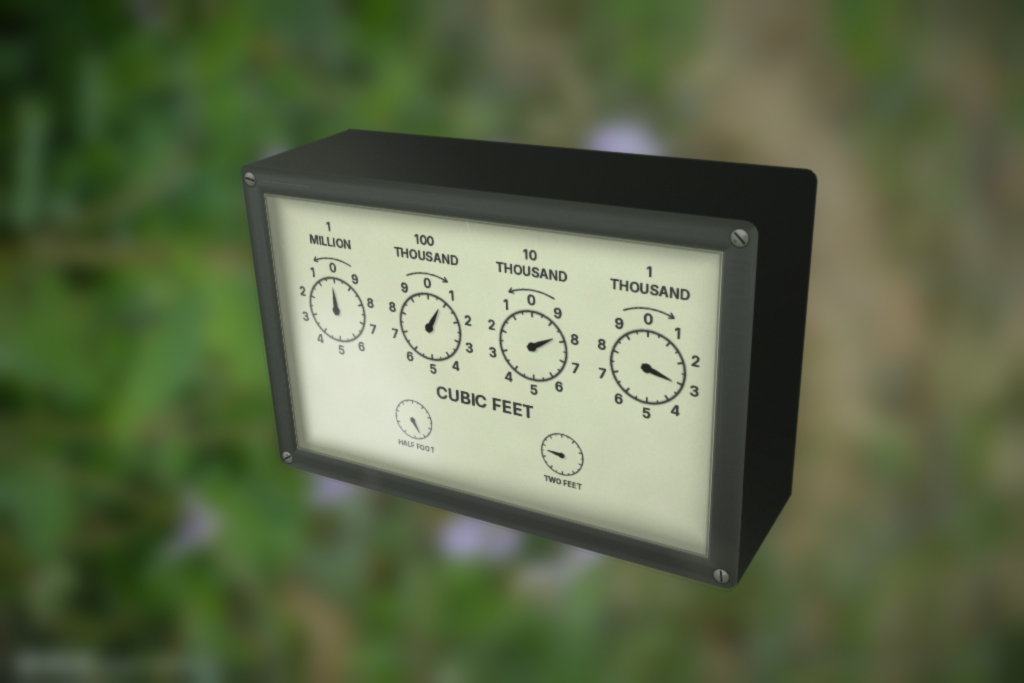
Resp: 8300 ft³
